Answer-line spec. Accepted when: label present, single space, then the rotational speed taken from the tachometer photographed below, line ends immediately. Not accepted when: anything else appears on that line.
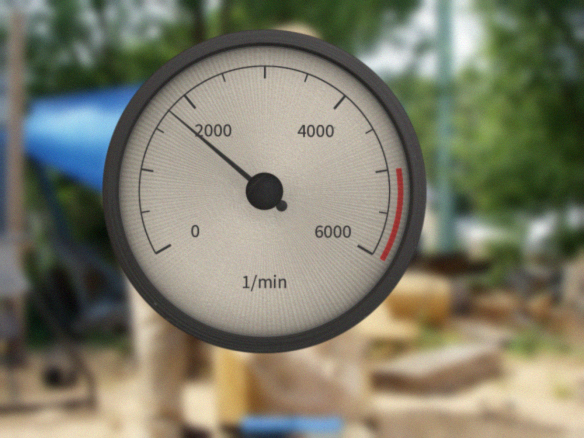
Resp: 1750 rpm
